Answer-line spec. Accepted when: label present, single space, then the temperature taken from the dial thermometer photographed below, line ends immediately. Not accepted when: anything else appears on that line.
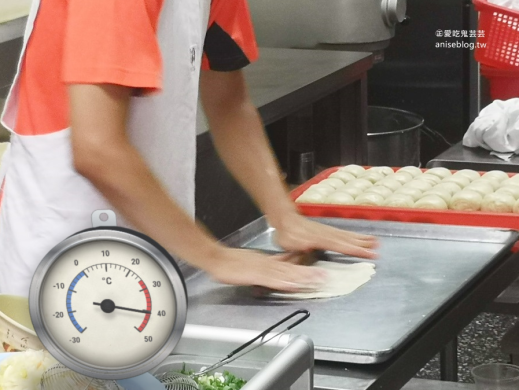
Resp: 40 °C
